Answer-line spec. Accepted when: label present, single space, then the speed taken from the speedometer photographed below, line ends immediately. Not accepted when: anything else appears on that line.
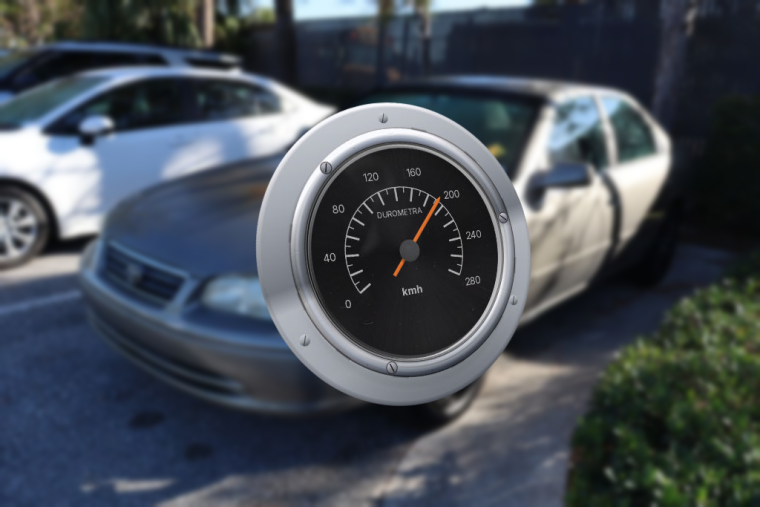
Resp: 190 km/h
